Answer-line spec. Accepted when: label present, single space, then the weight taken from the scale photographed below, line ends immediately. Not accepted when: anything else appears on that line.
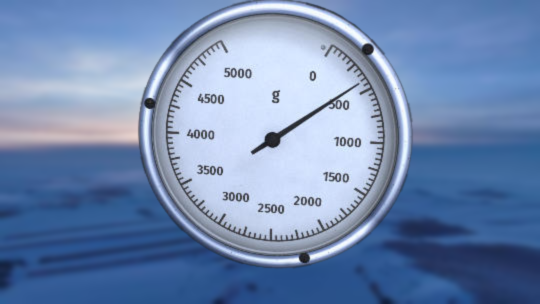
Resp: 400 g
